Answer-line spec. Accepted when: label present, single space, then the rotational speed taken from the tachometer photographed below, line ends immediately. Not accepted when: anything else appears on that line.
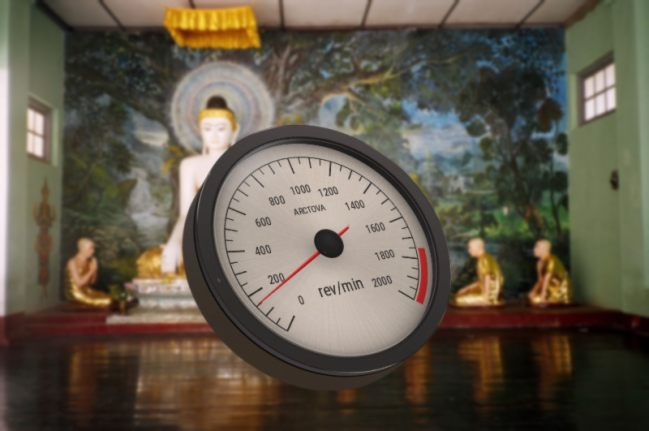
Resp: 150 rpm
